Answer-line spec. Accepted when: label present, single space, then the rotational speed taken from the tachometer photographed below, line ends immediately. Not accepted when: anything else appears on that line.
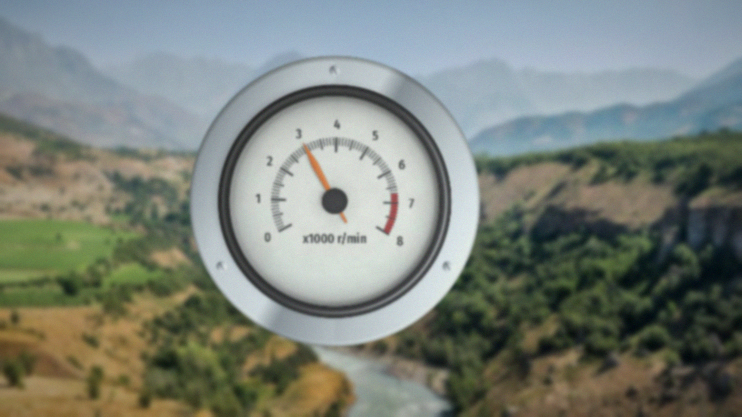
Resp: 3000 rpm
